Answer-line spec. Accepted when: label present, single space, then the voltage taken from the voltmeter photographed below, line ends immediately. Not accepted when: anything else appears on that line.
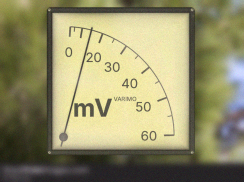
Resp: 15 mV
